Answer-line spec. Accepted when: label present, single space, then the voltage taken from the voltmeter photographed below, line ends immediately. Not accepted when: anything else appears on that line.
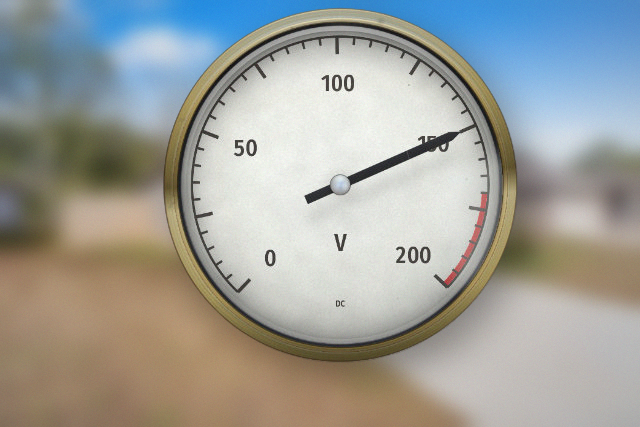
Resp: 150 V
